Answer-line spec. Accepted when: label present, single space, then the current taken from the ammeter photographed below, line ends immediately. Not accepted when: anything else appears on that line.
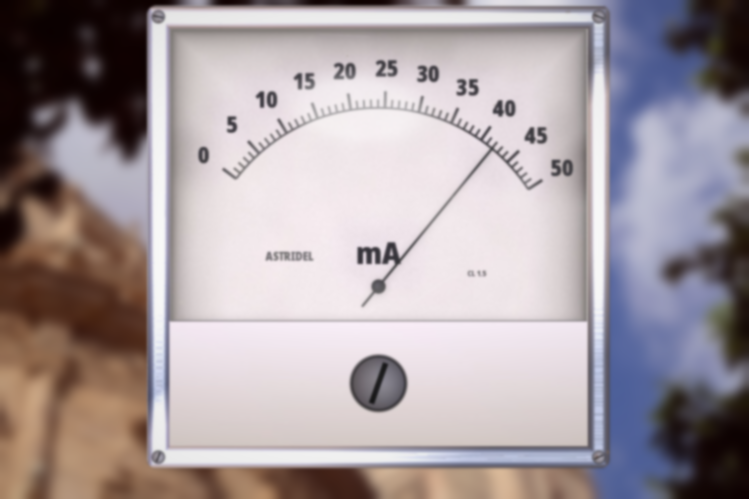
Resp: 42 mA
